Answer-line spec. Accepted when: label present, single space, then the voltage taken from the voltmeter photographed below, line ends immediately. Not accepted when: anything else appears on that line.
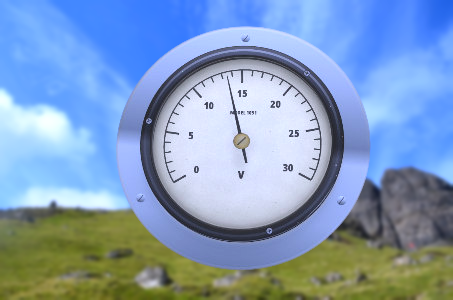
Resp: 13.5 V
